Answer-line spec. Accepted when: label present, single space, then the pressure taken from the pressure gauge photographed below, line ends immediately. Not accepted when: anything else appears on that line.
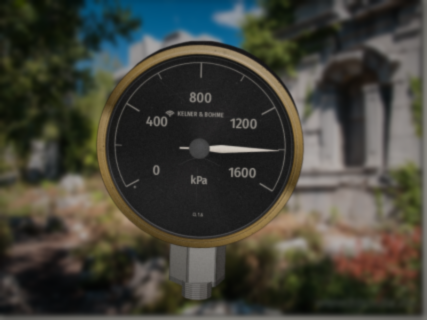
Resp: 1400 kPa
